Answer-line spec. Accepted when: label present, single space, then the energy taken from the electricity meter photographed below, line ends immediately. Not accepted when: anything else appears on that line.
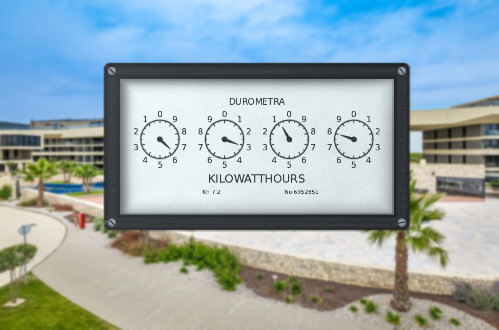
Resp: 6308 kWh
